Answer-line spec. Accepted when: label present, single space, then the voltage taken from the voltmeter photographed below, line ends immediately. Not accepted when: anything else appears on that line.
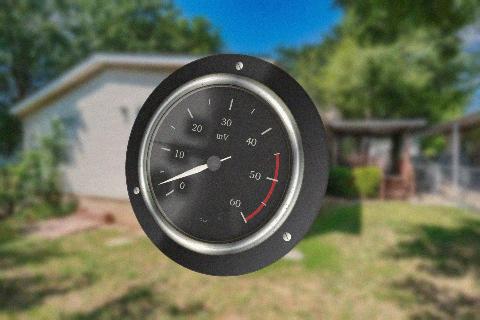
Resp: 2.5 mV
